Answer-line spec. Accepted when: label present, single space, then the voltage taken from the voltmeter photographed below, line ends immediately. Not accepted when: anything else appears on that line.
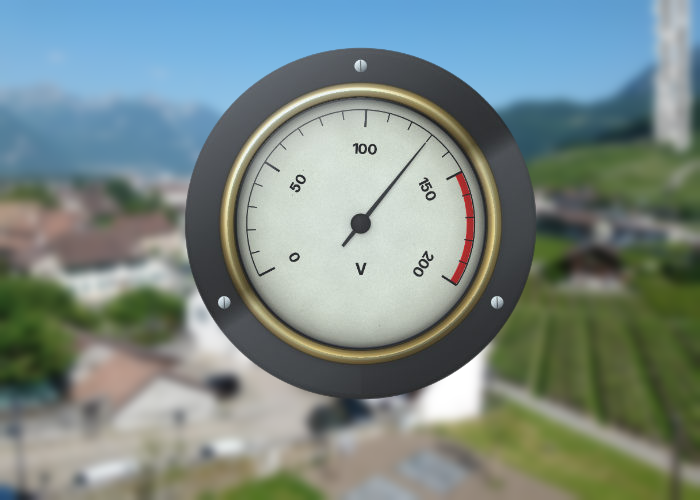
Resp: 130 V
